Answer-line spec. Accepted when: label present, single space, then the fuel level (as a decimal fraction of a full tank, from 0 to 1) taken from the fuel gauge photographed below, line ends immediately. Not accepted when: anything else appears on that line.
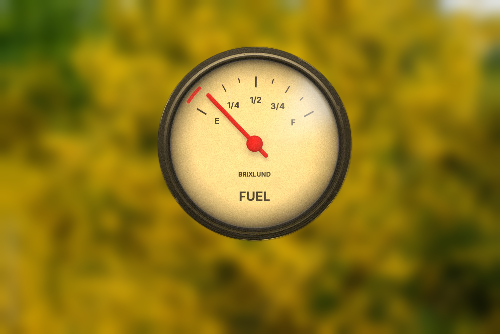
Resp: 0.125
